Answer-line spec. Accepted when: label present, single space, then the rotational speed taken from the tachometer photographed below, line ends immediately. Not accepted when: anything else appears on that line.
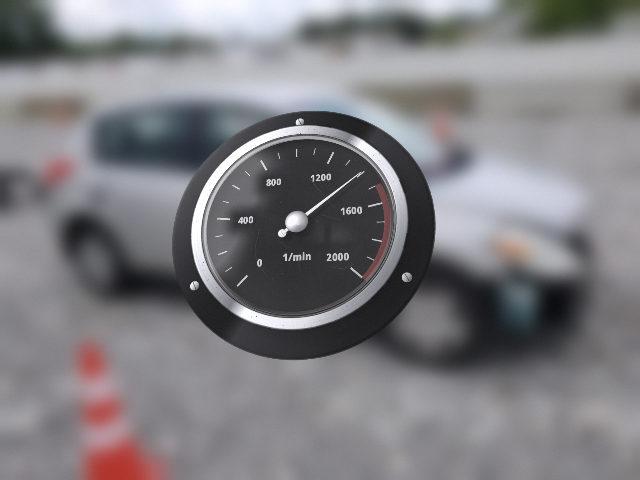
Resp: 1400 rpm
